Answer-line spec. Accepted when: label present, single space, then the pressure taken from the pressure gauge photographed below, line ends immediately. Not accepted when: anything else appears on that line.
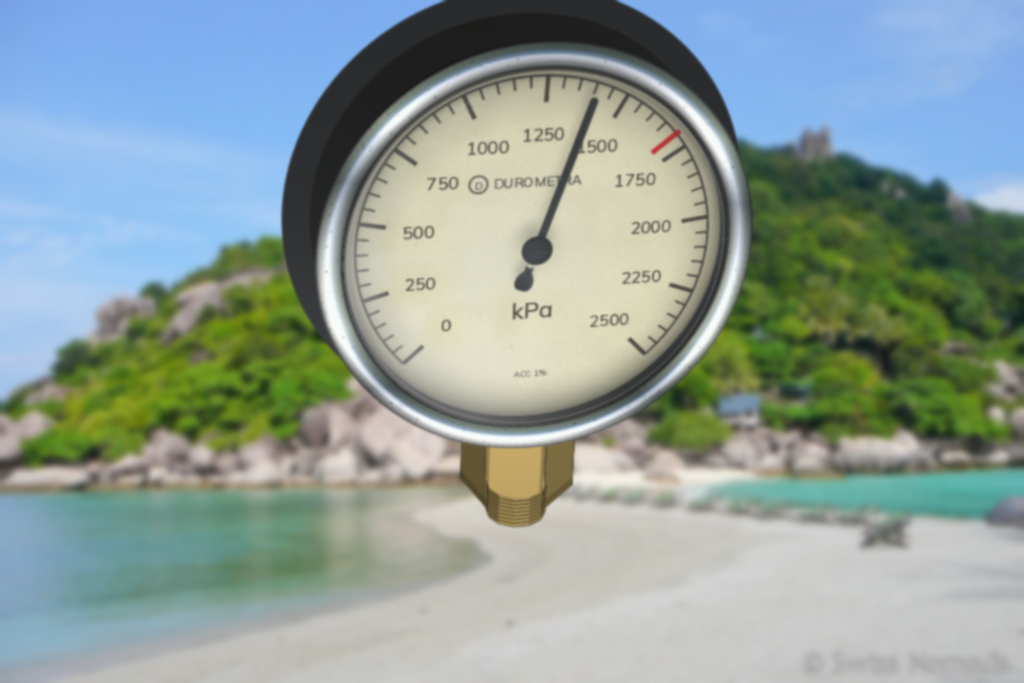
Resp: 1400 kPa
